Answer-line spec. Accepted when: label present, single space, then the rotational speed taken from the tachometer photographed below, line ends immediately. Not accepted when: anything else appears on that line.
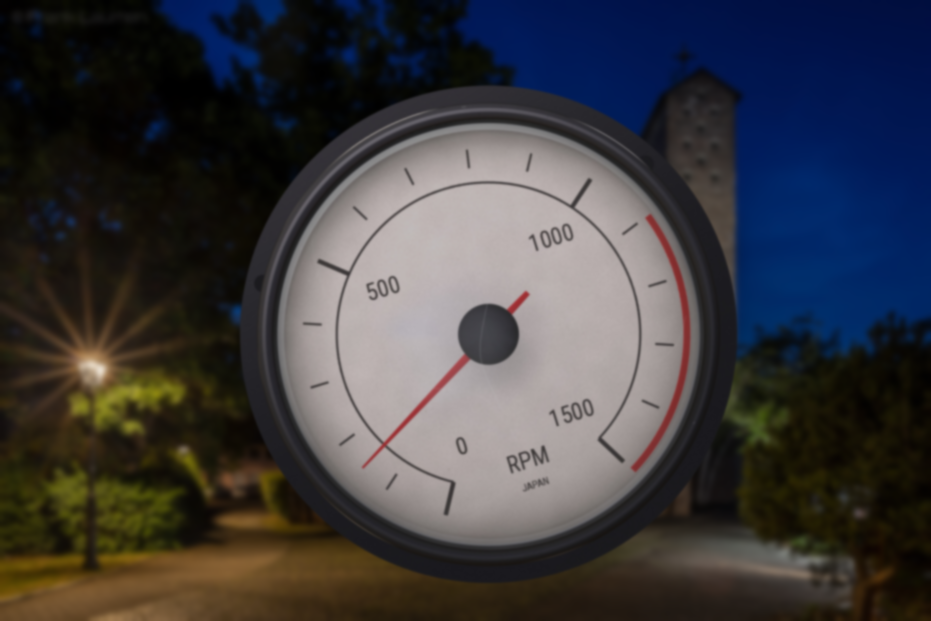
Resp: 150 rpm
